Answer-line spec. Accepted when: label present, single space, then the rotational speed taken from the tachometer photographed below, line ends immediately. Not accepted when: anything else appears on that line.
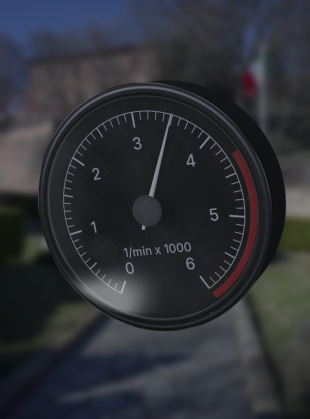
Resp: 3500 rpm
